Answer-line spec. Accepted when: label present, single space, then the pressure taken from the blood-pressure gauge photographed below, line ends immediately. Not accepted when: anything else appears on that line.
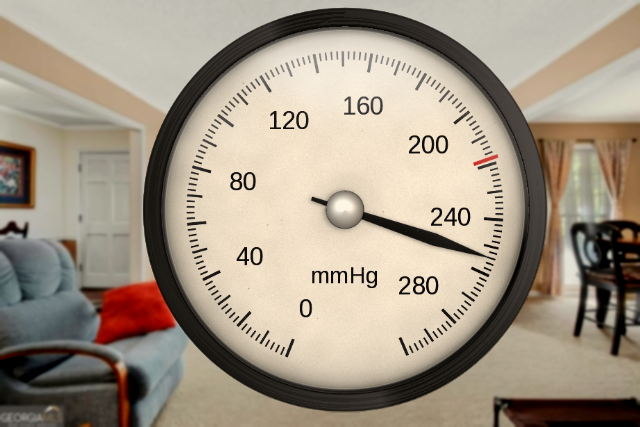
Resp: 254 mmHg
